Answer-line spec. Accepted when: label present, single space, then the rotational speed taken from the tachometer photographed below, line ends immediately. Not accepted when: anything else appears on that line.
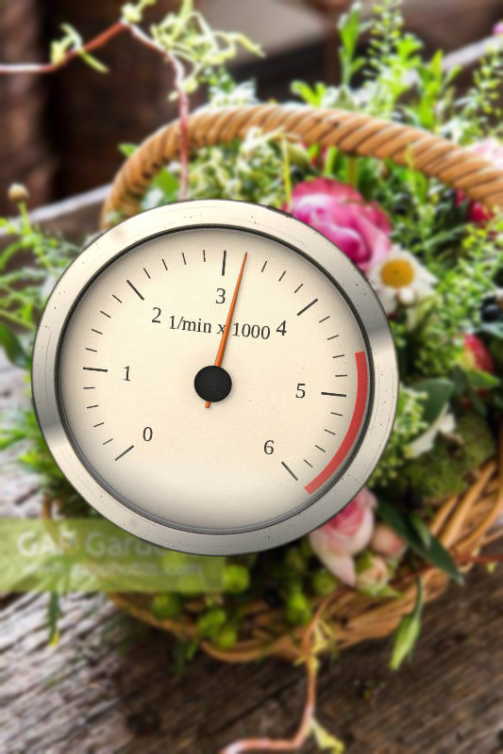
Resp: 3200 rpm
